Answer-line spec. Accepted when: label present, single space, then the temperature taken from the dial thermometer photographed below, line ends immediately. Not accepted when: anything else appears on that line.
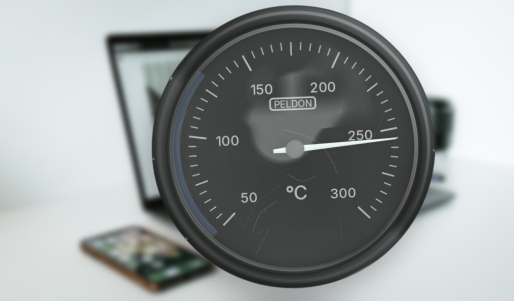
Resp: 255 °C
